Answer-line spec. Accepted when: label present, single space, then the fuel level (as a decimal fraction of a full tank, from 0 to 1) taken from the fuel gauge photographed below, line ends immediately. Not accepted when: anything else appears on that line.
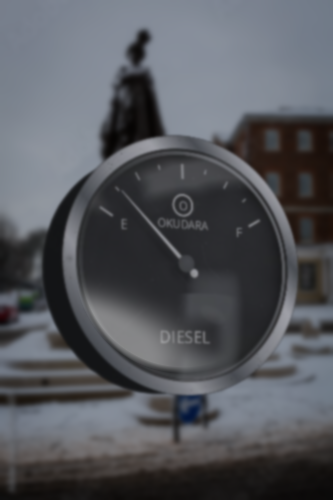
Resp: 0.125
